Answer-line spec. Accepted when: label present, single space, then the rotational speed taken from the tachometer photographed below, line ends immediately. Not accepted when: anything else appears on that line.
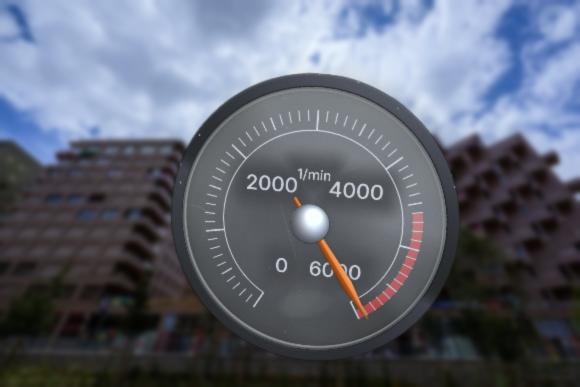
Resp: 5900 rpm
